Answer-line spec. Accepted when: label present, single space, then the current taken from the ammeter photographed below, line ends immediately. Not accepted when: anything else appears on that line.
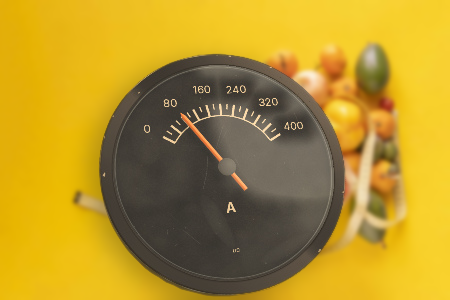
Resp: 80 A
